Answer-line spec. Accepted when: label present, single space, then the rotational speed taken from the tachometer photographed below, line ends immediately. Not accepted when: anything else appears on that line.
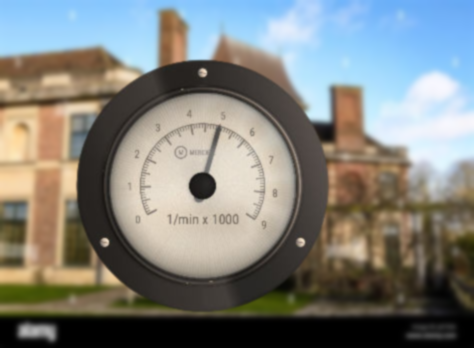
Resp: 5000 rpm
